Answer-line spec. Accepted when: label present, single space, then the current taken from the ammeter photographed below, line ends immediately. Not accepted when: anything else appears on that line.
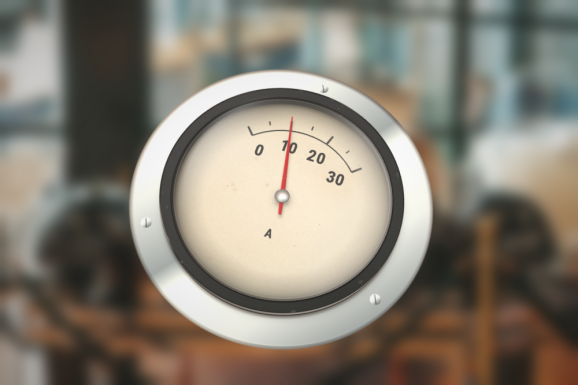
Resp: 10 A
